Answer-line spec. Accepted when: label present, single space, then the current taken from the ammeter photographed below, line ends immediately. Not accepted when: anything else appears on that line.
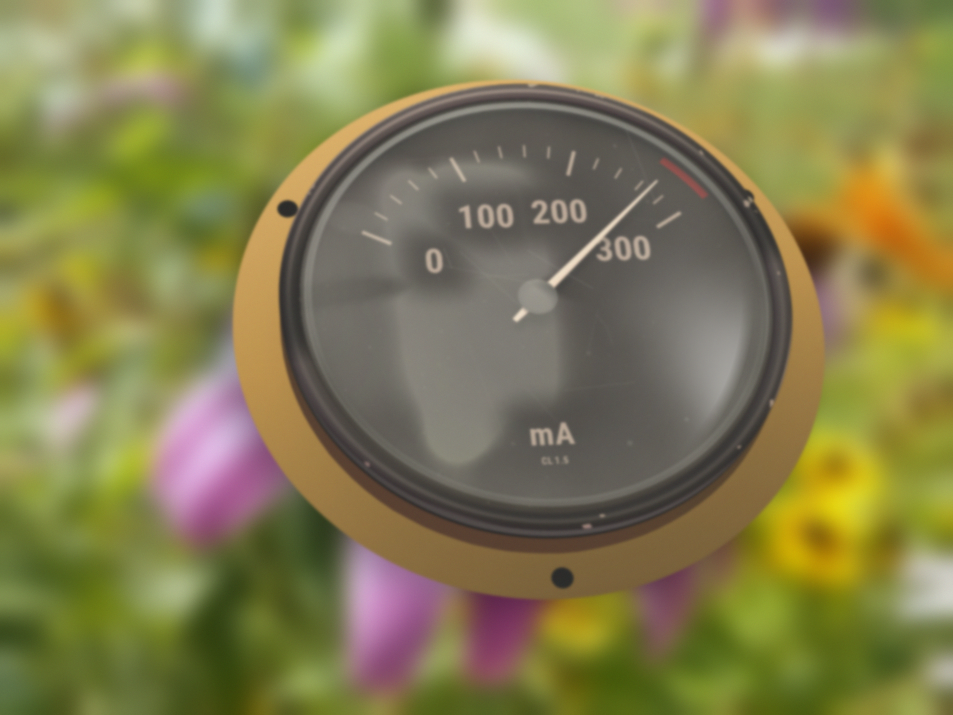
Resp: 270 mA
